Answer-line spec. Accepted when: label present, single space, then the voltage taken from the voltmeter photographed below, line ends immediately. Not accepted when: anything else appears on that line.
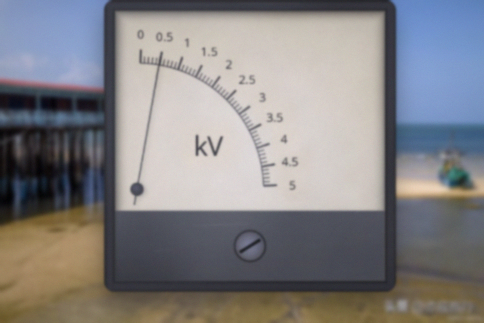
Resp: 0.5 kV
